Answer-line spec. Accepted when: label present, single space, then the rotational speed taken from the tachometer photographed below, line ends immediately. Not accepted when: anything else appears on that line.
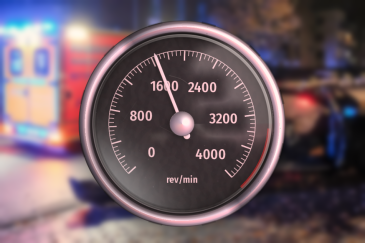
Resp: 1650 rpm
